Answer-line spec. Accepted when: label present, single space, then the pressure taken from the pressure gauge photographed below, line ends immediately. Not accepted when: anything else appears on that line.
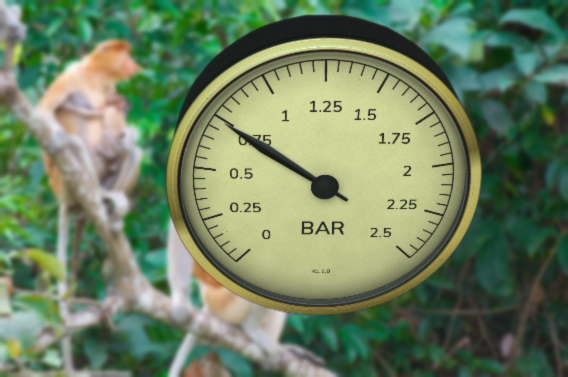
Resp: 0.75 bar
